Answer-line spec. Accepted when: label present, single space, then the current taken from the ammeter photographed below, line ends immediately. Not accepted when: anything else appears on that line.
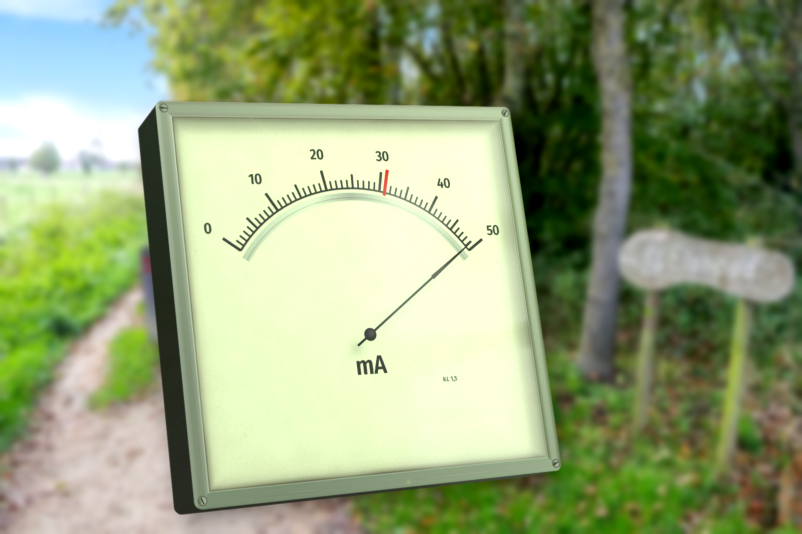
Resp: 49 mA
